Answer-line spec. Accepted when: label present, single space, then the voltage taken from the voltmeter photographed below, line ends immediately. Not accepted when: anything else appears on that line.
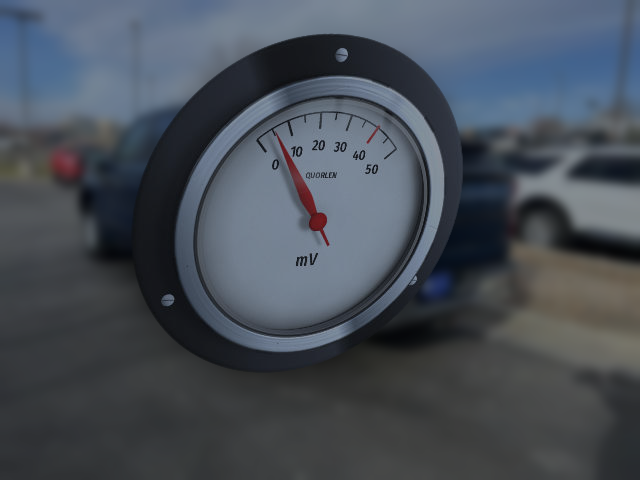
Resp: 5 mV
